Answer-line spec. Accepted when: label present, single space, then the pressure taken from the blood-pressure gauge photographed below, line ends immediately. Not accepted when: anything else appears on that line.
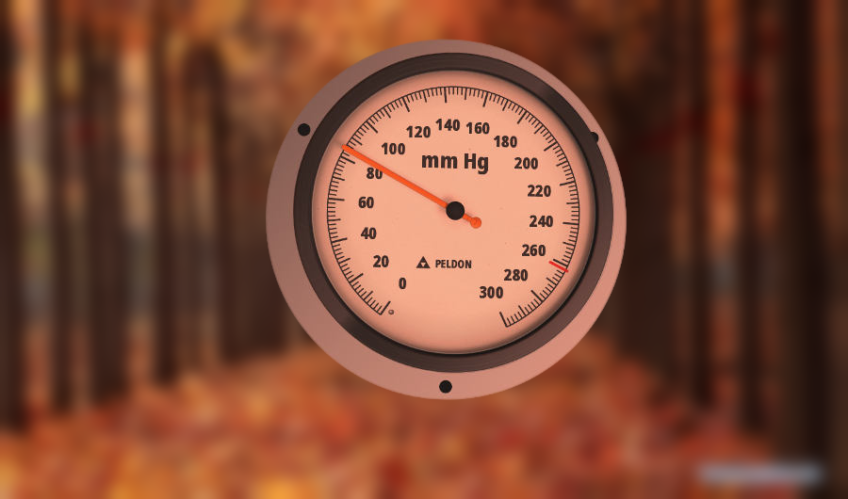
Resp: 84 mmHg
